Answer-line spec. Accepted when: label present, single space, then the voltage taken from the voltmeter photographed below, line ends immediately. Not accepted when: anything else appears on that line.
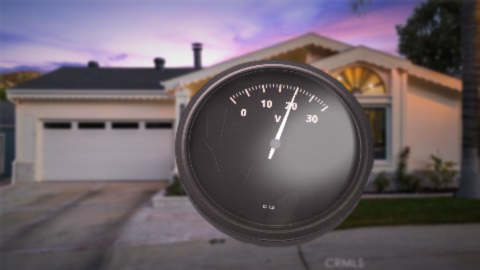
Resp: 20 V
